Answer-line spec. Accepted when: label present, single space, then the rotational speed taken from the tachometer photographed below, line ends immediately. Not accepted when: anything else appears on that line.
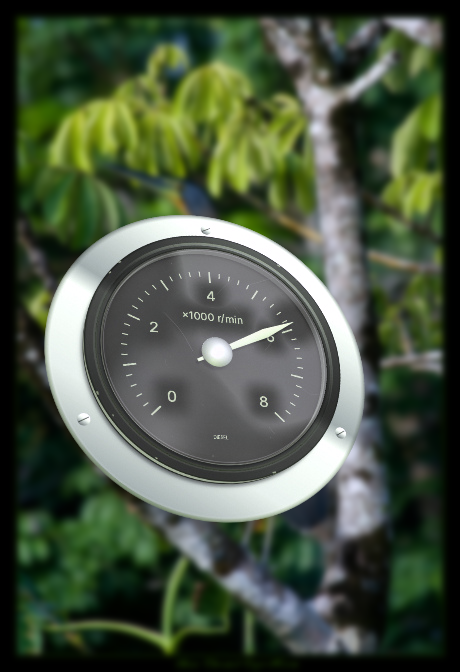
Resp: 5900 rpm
